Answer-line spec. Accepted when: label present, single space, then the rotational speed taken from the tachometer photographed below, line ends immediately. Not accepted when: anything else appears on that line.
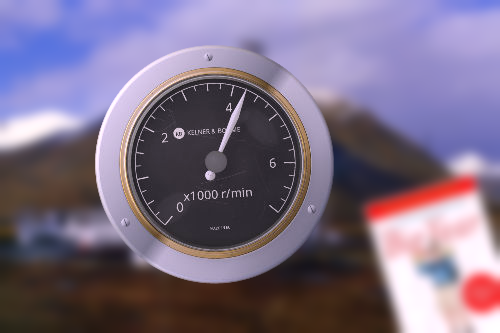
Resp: 4250 rpm
